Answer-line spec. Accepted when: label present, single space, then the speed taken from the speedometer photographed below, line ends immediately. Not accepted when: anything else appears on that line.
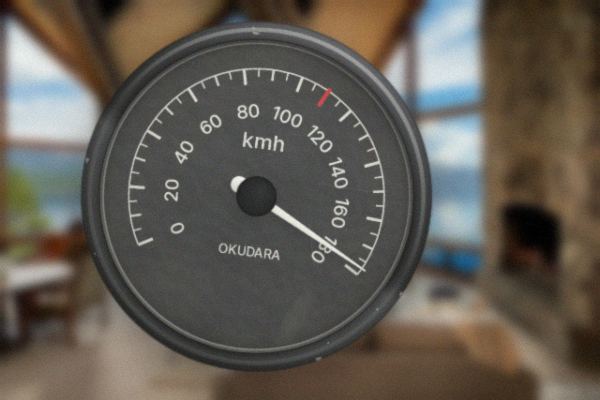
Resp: 177.5 km/h
